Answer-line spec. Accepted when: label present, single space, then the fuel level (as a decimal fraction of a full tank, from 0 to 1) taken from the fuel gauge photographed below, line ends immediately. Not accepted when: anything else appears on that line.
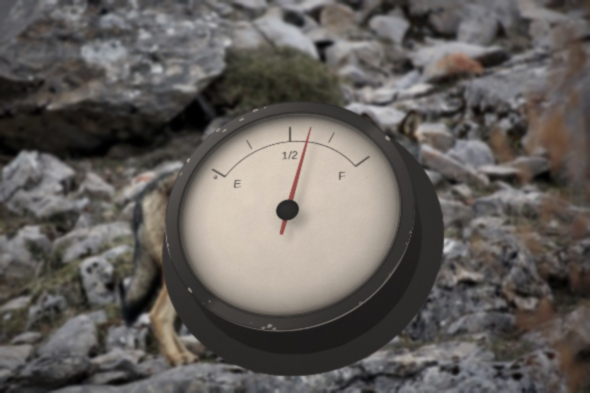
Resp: 0.625
